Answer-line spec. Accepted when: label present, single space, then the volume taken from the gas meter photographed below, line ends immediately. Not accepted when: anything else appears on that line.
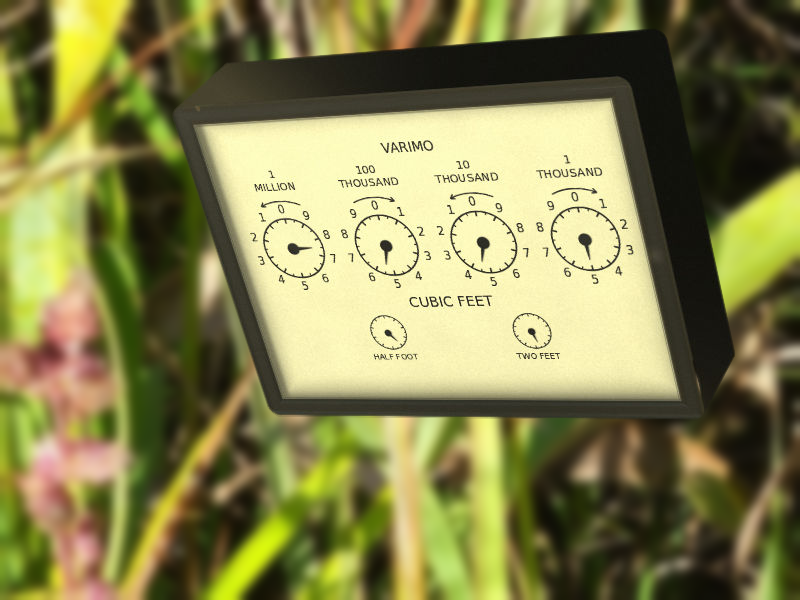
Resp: 754500 ft³
